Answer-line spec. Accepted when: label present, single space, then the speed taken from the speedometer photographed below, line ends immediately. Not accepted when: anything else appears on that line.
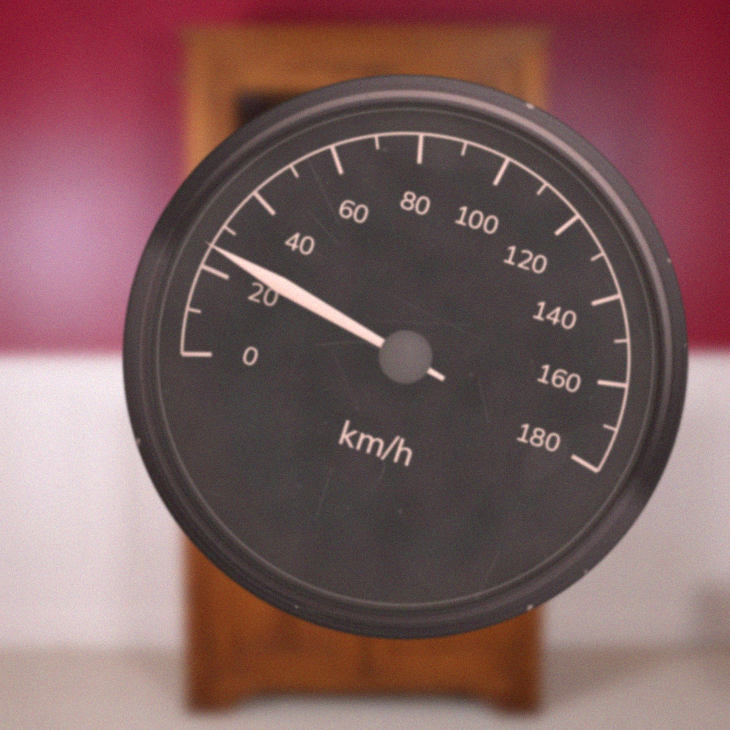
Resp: 25 km/h
